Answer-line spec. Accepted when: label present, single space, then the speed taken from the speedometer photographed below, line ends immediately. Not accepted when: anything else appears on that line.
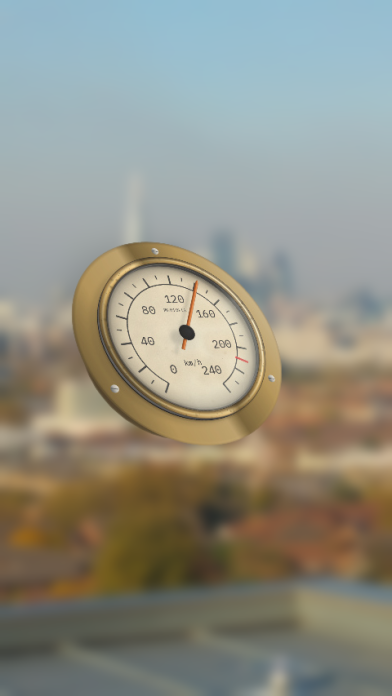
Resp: 140 km/h
